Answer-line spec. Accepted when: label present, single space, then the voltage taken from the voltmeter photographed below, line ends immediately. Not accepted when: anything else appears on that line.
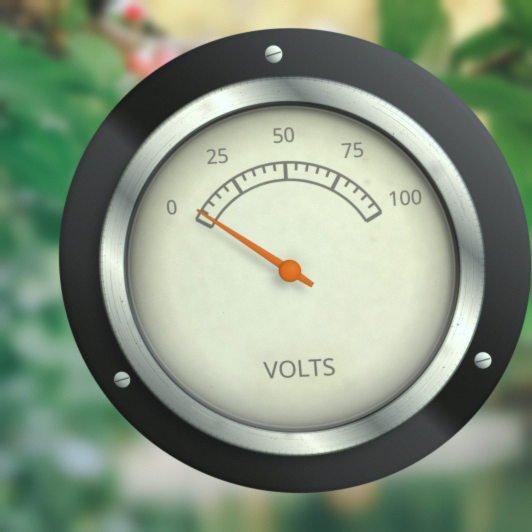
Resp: 5 V
